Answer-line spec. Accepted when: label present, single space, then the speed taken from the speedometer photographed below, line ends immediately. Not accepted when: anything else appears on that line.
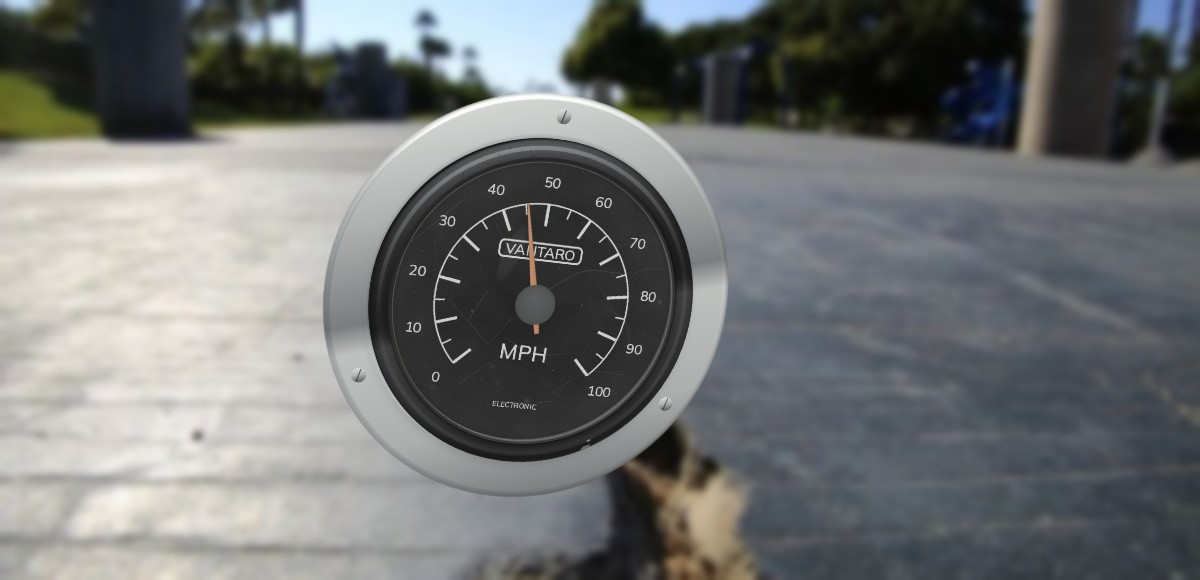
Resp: 45 mph
